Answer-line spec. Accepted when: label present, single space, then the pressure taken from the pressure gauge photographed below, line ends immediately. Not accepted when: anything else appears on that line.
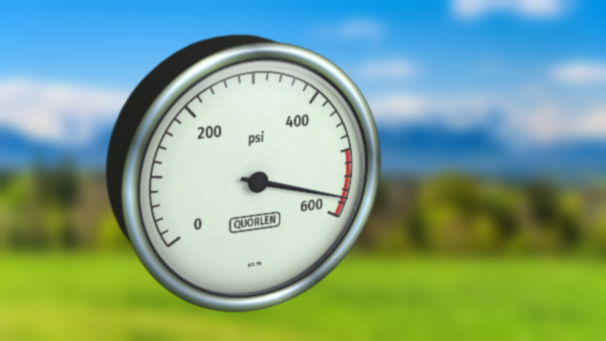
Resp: 570 psi
